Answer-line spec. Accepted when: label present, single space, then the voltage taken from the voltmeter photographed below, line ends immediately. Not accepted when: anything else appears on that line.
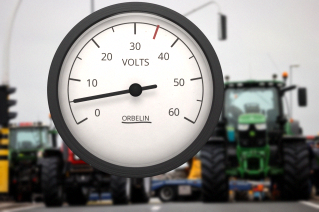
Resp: 5 V
